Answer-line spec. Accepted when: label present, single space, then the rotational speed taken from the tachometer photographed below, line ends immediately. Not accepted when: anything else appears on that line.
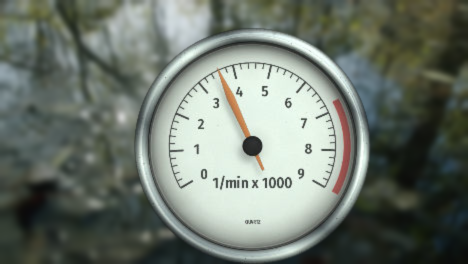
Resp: 3600 rpm
